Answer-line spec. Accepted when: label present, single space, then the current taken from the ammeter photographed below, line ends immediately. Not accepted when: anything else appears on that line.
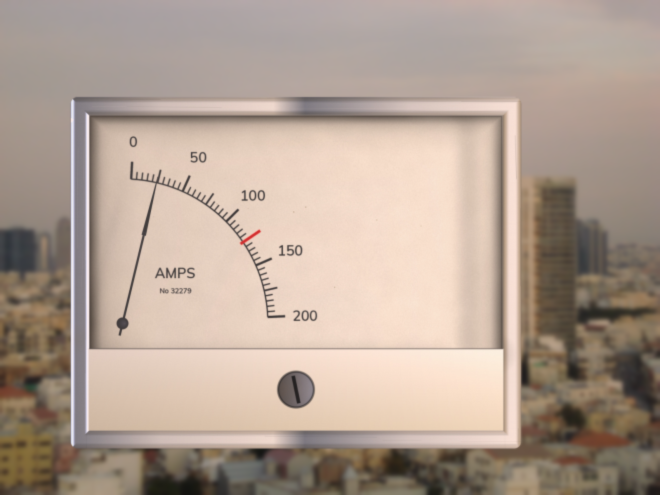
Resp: 25 A
